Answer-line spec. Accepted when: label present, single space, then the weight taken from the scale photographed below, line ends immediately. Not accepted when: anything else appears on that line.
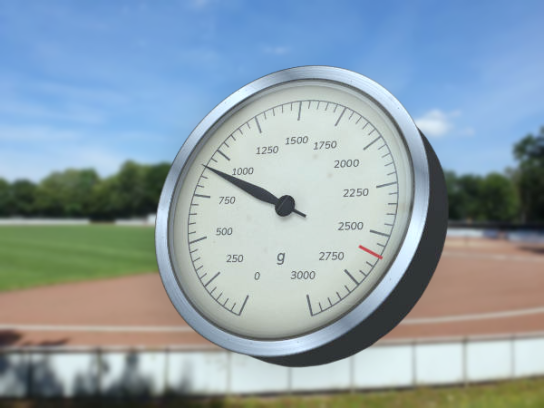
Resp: 900 g
